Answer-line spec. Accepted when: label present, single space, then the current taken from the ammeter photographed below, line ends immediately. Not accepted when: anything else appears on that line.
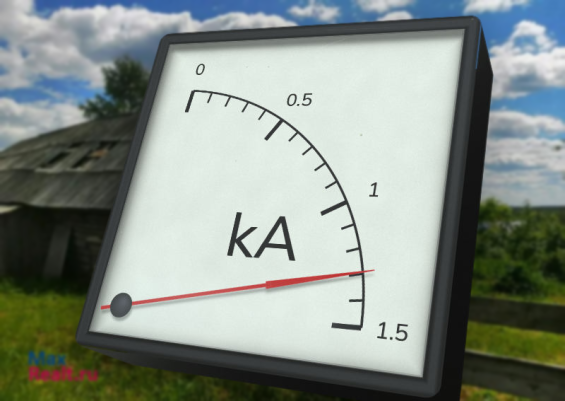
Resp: 1.3 kA
